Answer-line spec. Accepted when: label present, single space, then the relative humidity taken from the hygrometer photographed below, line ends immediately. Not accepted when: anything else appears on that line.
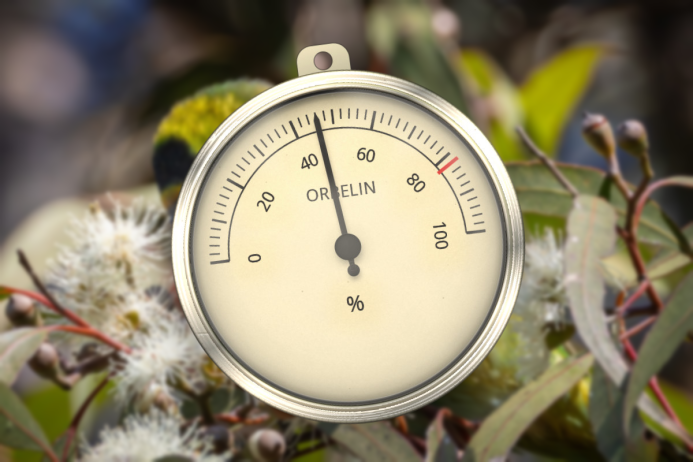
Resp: 46 %
